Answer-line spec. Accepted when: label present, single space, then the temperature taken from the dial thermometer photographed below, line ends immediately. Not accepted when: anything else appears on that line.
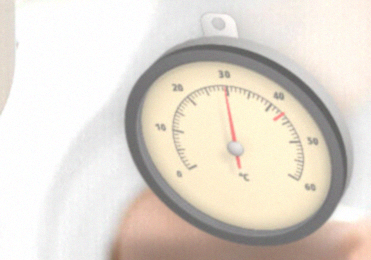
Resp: 30 °C
